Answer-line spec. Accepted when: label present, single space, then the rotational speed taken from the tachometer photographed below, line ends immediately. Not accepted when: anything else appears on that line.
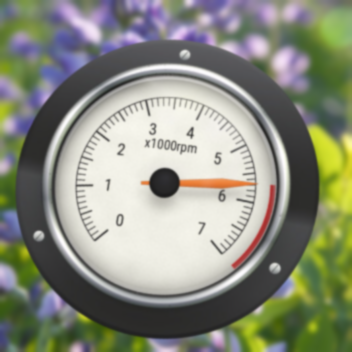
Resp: 5700 rpm
